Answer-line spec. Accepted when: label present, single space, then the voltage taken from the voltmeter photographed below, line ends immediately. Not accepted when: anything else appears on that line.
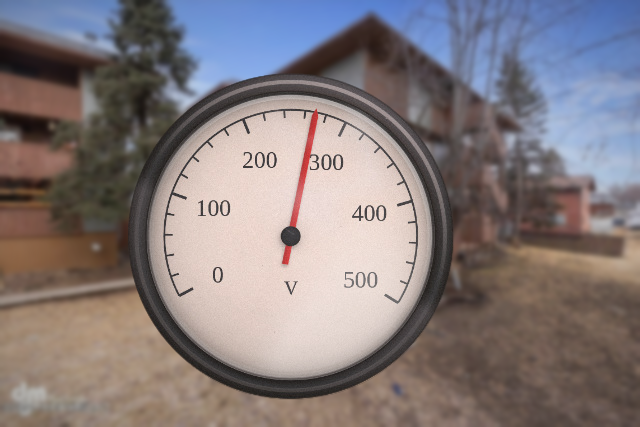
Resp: 270 V
